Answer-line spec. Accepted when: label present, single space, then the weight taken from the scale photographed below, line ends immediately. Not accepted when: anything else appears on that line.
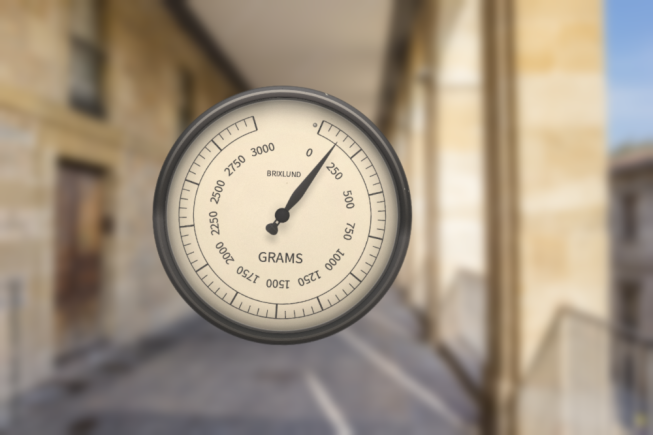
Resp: 125 g
